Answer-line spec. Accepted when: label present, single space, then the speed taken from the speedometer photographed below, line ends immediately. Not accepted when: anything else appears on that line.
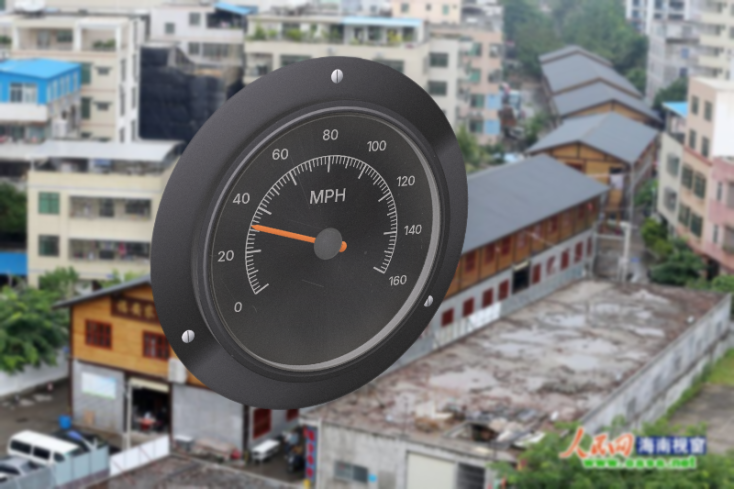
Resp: 32 mph
